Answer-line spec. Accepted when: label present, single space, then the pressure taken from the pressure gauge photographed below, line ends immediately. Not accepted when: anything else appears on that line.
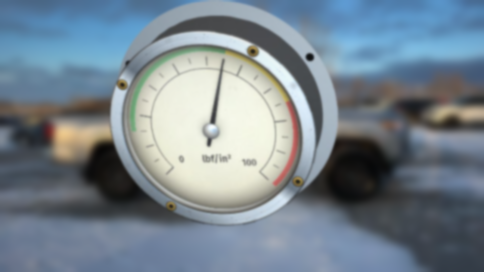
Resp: 55 psi
